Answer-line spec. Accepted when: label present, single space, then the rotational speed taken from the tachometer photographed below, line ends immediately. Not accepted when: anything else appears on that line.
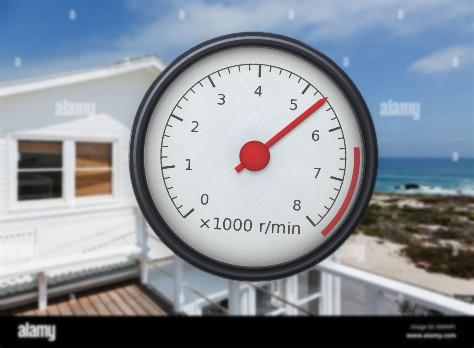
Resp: 5400 rpm
